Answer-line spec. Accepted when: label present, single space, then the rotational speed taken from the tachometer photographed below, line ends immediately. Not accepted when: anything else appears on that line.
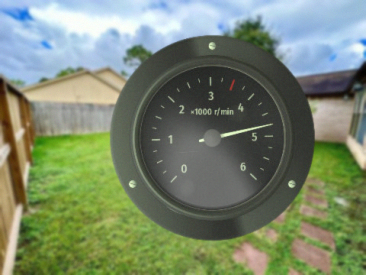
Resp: 4750 rpm
